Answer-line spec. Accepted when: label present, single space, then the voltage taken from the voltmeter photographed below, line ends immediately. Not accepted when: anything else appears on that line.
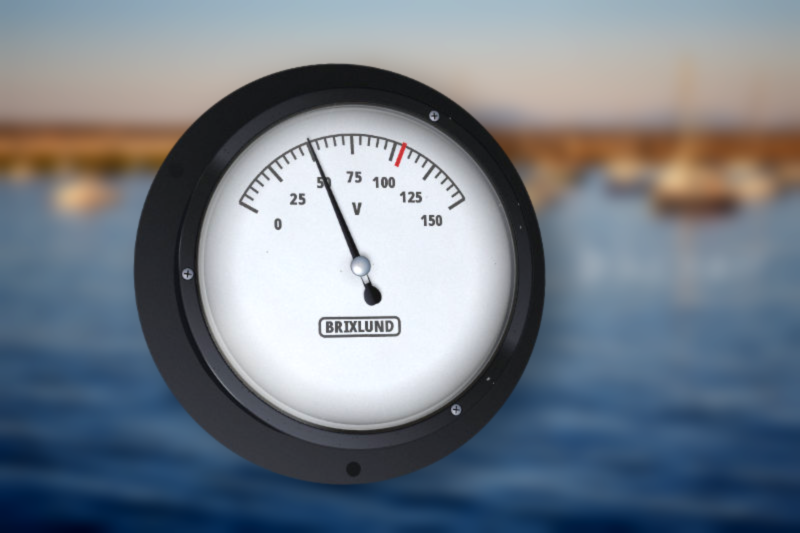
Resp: 50 V
